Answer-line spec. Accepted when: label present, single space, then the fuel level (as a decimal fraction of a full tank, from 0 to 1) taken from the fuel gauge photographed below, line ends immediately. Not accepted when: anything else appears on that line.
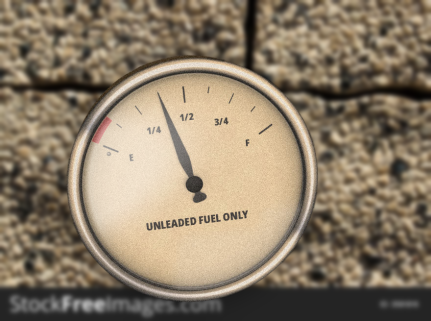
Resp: 0.375
